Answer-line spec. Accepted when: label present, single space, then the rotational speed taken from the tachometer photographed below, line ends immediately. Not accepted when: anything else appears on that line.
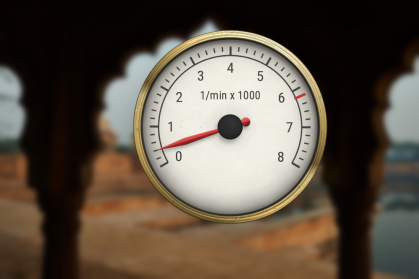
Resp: 400 rpm
